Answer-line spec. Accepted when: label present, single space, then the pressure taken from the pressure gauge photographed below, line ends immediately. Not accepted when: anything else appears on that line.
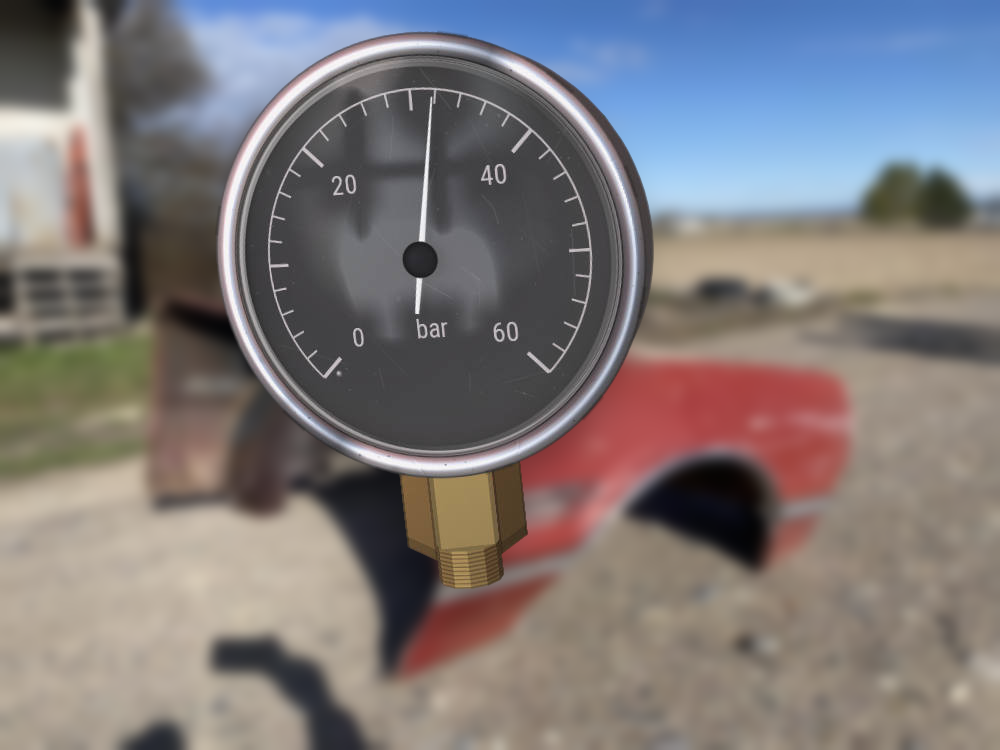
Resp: 32 bar
